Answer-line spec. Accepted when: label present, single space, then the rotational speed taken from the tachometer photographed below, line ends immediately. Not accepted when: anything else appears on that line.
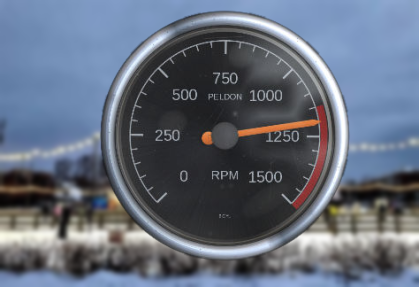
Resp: 1200 rpm
